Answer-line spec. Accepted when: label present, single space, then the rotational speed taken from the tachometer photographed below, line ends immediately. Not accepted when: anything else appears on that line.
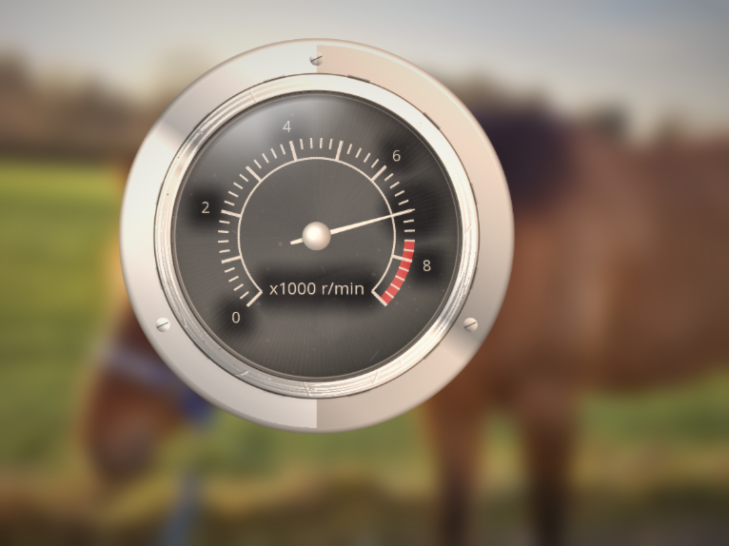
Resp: 7000 rpm
